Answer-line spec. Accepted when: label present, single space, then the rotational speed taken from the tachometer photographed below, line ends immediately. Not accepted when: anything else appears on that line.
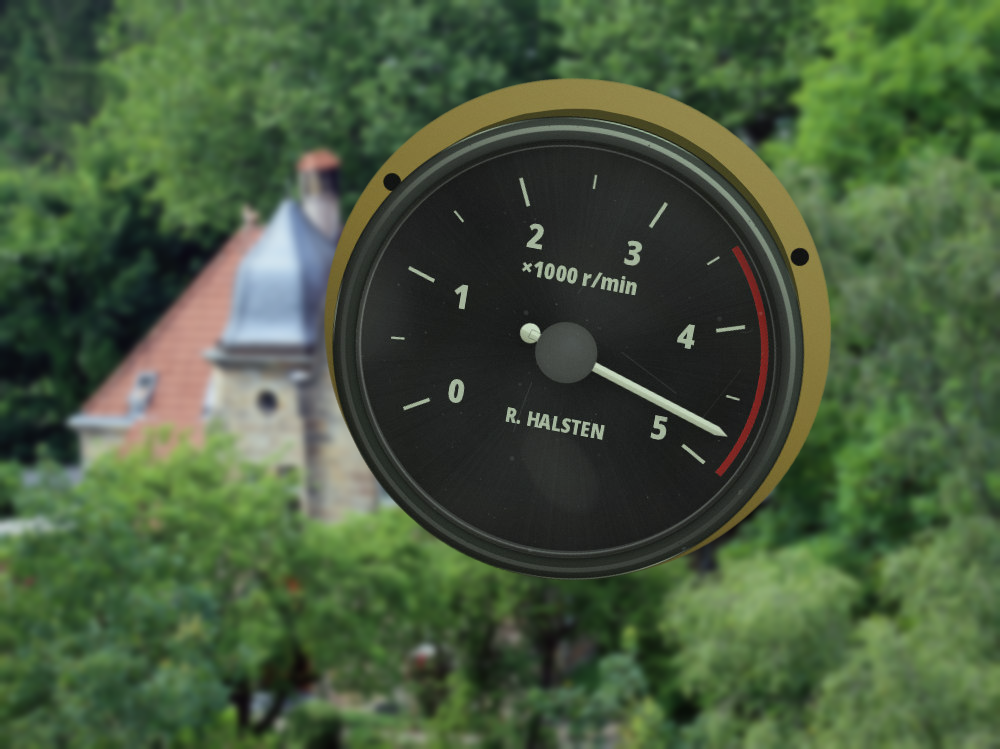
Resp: 4750 rpm
